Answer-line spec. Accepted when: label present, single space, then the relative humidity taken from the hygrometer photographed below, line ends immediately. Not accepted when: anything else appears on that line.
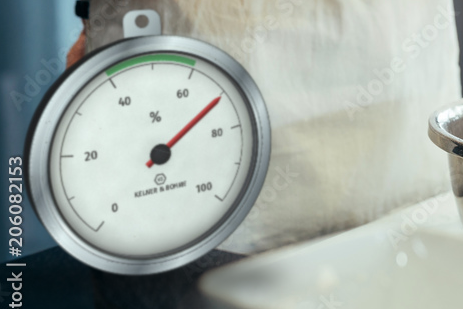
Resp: 70 %
